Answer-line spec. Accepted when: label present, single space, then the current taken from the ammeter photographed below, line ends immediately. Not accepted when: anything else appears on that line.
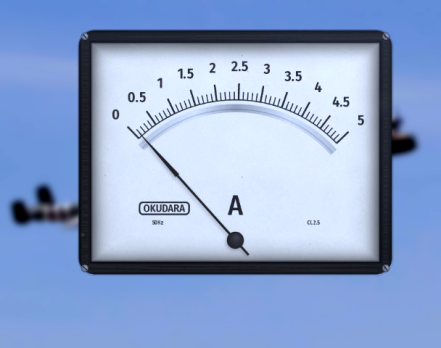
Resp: 0.1 A
